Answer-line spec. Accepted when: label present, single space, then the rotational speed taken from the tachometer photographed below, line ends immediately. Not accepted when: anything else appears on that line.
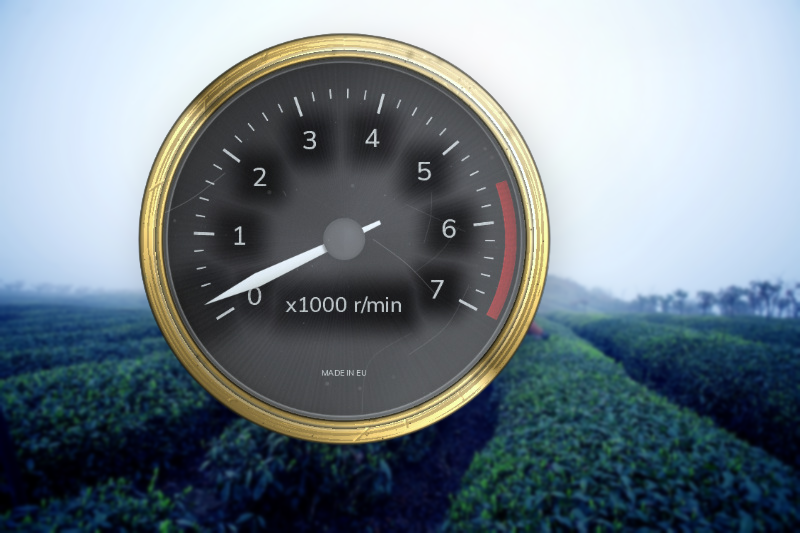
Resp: 200 rpm
